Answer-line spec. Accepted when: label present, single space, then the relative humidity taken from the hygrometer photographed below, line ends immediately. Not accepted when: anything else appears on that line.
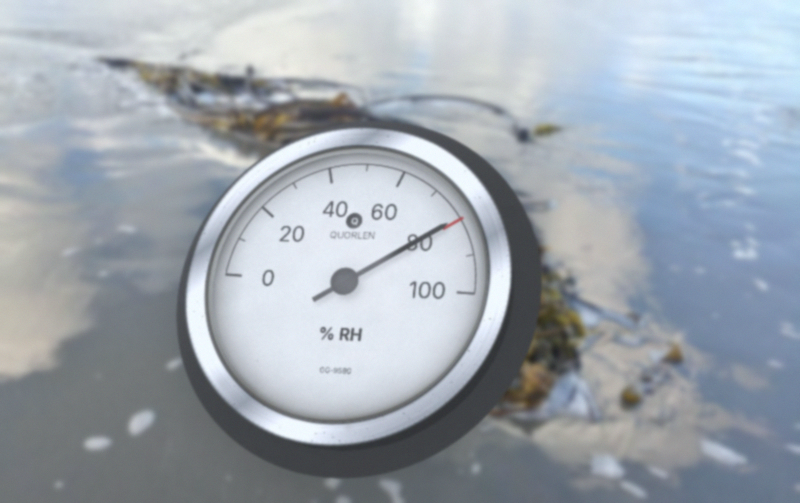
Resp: 80 %
